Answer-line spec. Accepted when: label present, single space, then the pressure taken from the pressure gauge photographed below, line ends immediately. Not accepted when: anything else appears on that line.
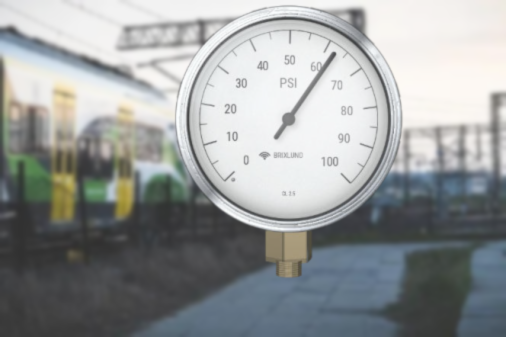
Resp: 62.5 psi
